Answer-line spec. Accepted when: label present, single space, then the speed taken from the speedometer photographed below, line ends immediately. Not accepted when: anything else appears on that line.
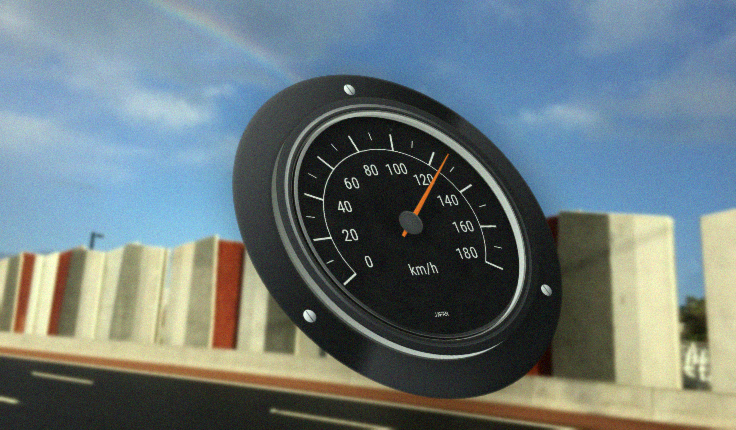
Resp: 125 km/h
